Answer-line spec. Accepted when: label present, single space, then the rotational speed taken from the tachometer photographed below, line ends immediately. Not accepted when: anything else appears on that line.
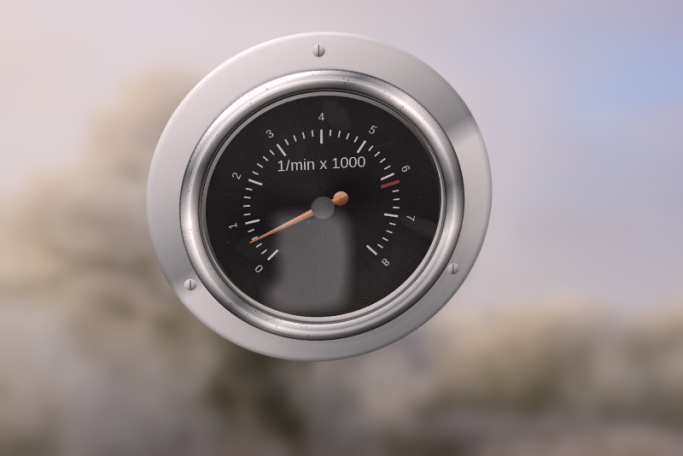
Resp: 600 rpm
